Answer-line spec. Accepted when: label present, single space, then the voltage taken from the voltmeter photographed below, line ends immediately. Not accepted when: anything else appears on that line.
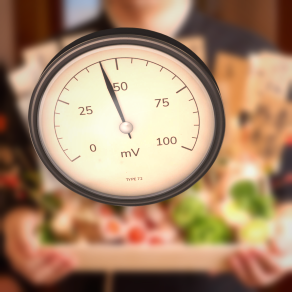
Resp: 45 mV
